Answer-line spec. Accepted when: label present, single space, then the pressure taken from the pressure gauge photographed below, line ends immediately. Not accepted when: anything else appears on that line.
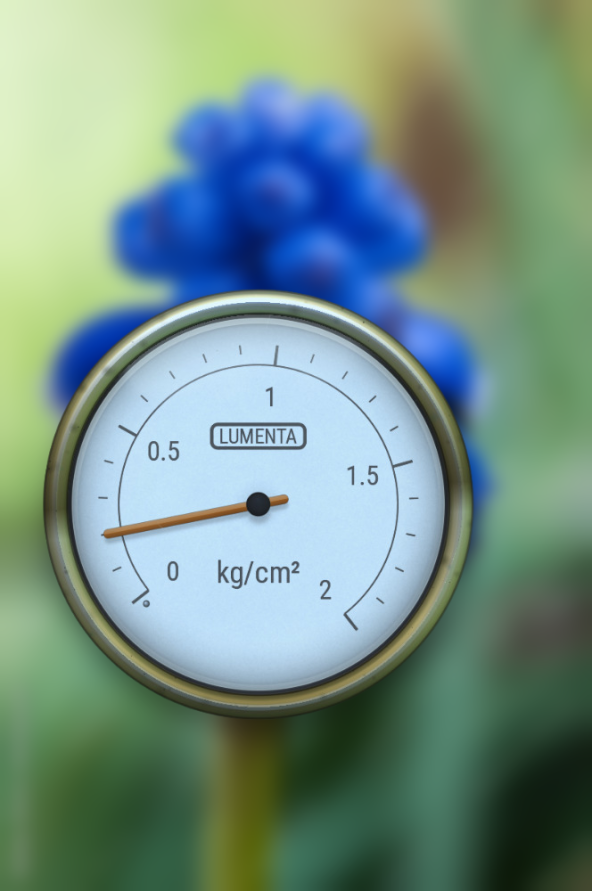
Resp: 0.2 kg/cm²
